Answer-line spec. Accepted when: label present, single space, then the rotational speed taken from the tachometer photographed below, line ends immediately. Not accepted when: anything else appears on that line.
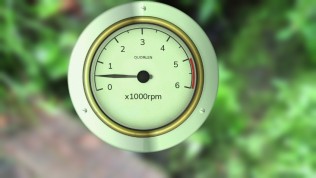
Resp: 500 rpm
